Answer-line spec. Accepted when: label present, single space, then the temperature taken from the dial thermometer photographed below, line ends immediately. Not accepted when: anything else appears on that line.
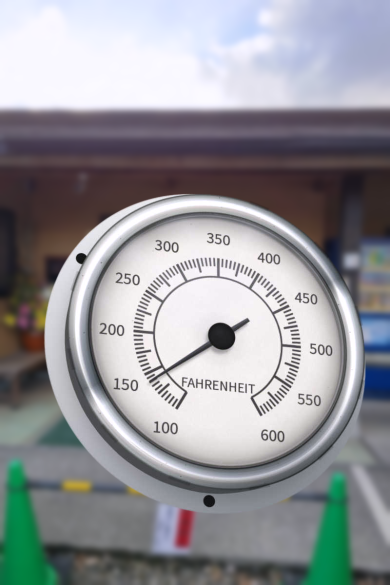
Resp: 140 °F
